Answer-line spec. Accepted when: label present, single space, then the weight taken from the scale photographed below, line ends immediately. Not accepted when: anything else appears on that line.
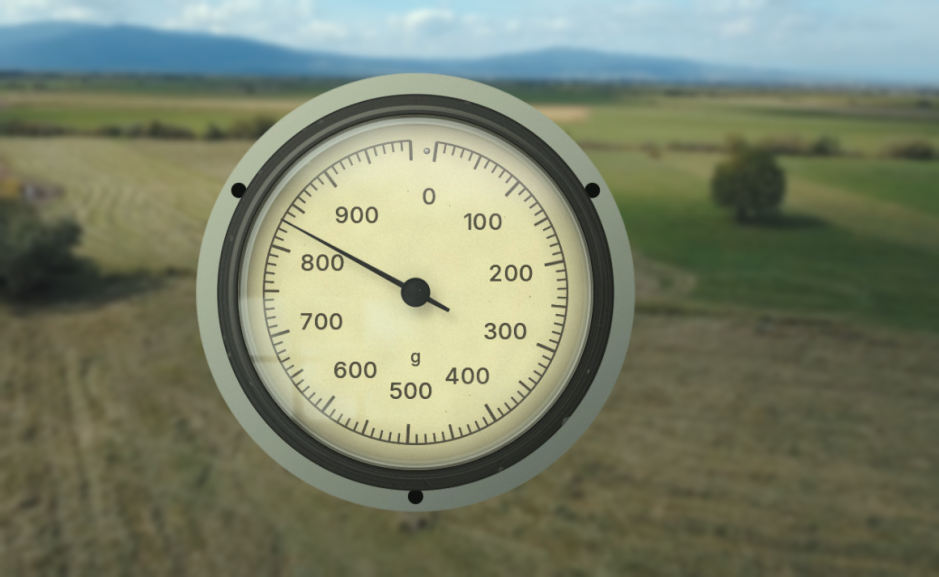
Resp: 830 g
